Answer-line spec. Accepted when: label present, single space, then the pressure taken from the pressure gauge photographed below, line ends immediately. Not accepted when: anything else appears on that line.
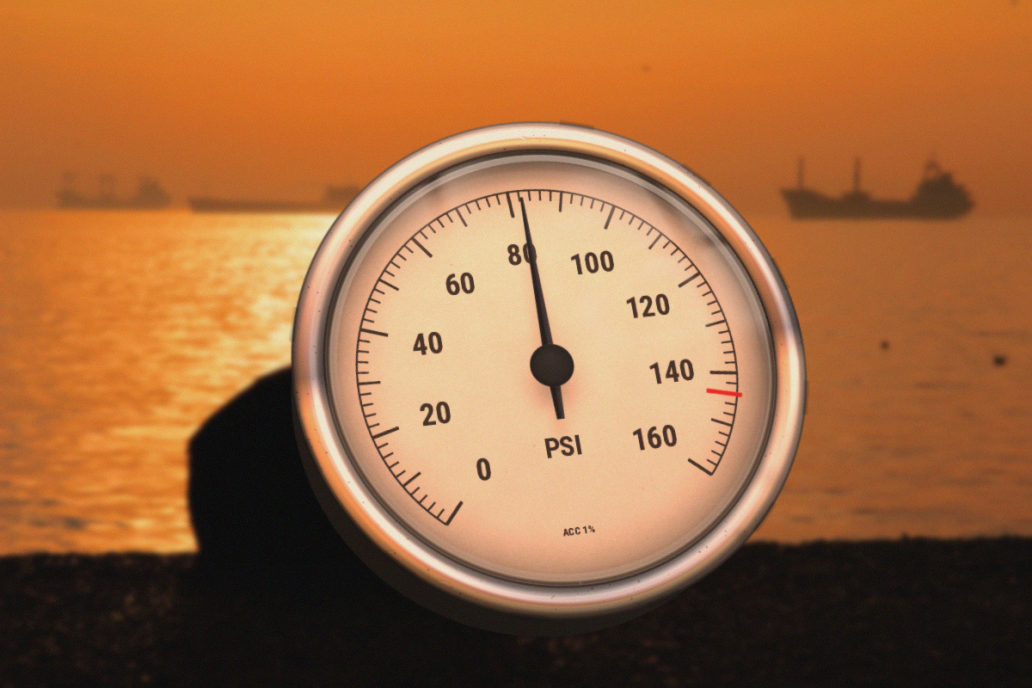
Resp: 82 psi
